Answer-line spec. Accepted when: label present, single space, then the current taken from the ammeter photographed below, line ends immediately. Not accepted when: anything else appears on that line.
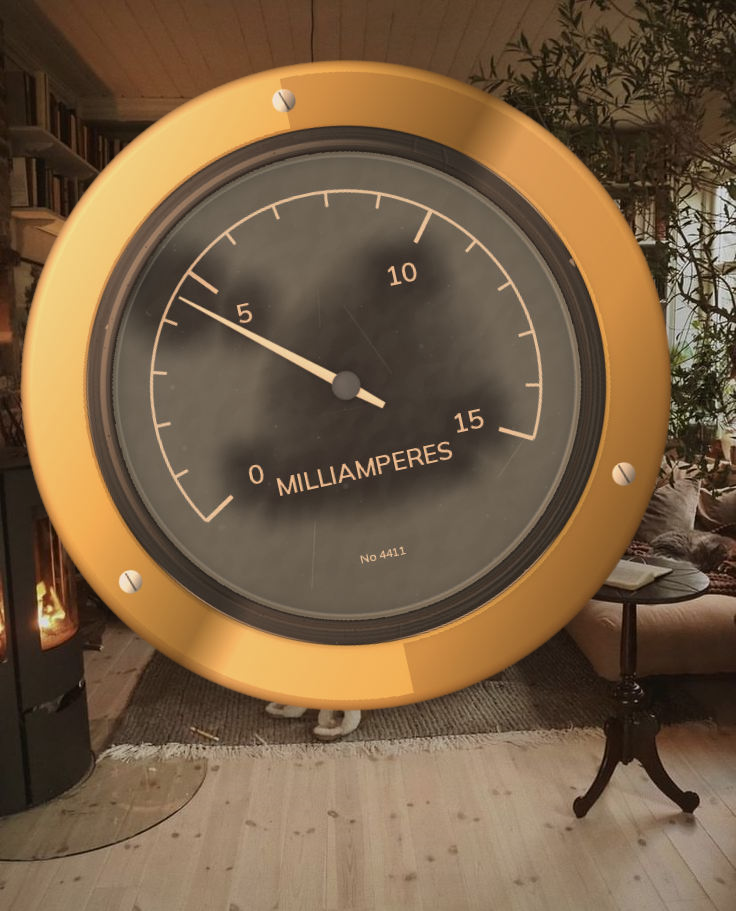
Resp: 4.5 mA
